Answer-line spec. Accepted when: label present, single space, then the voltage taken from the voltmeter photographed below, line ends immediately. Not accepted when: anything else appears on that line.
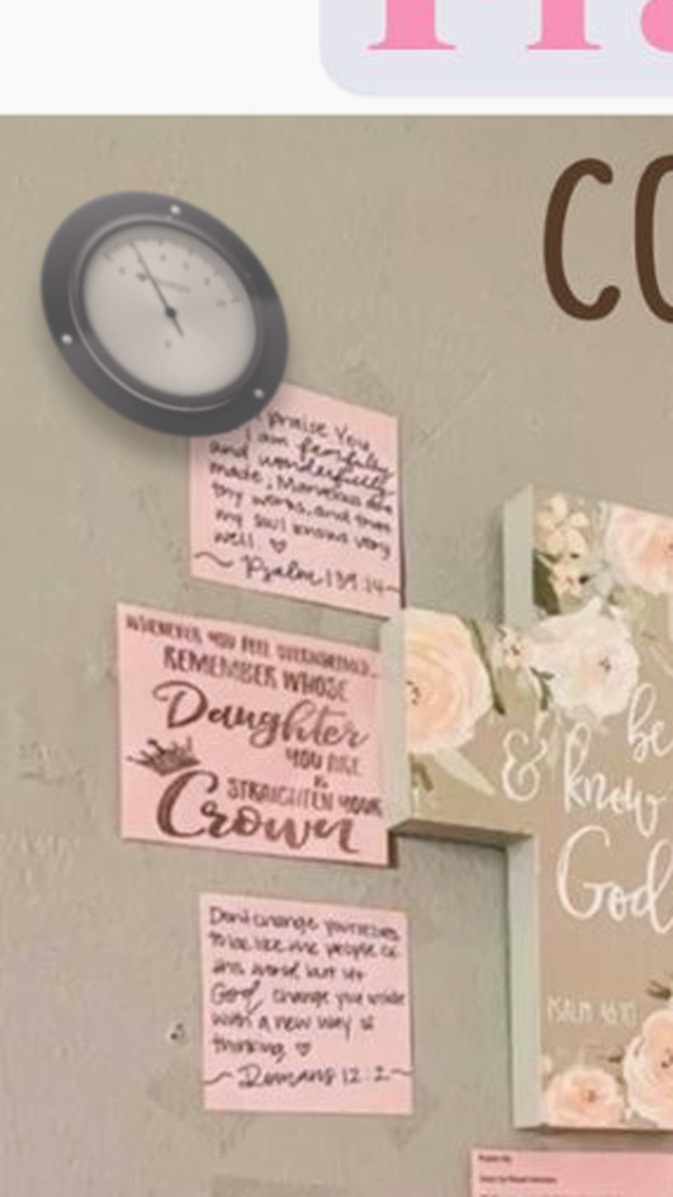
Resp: 2 V
